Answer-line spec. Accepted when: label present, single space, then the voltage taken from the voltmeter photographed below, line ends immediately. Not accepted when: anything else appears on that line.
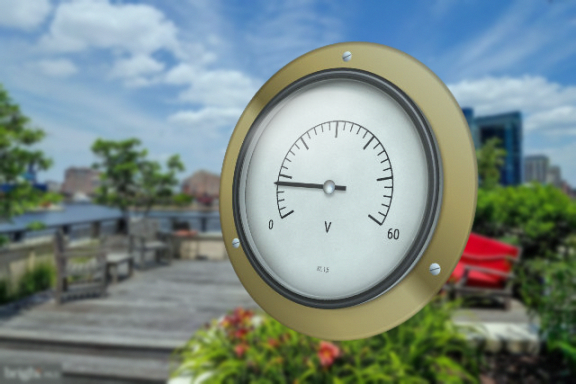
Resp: 8 V
